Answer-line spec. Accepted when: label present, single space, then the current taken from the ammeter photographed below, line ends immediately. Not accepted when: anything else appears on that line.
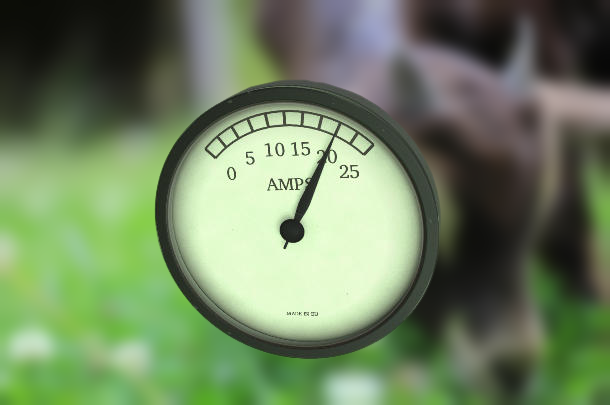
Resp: 20 A
